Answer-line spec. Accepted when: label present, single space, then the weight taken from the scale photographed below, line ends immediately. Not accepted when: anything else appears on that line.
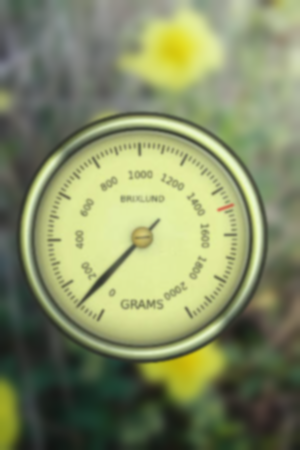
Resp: 100 g
